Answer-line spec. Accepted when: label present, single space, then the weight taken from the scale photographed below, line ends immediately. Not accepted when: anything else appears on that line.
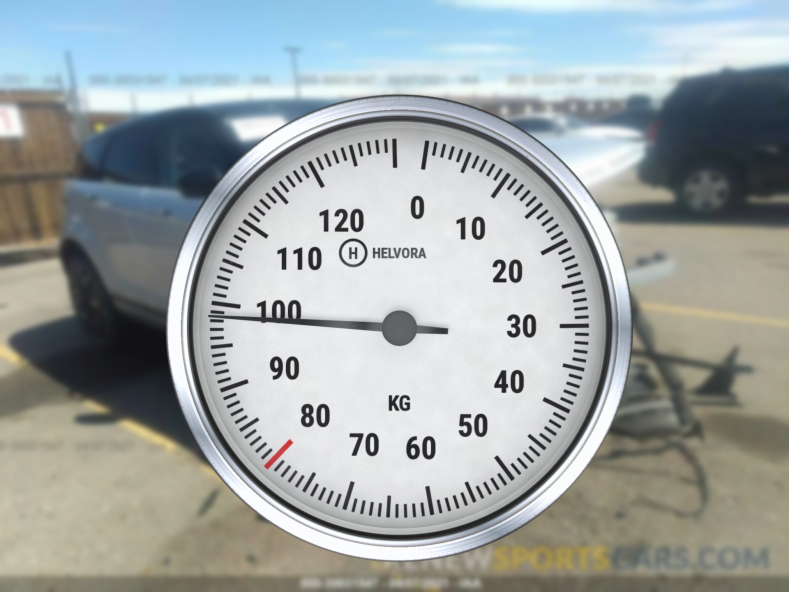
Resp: 98.5 kg
